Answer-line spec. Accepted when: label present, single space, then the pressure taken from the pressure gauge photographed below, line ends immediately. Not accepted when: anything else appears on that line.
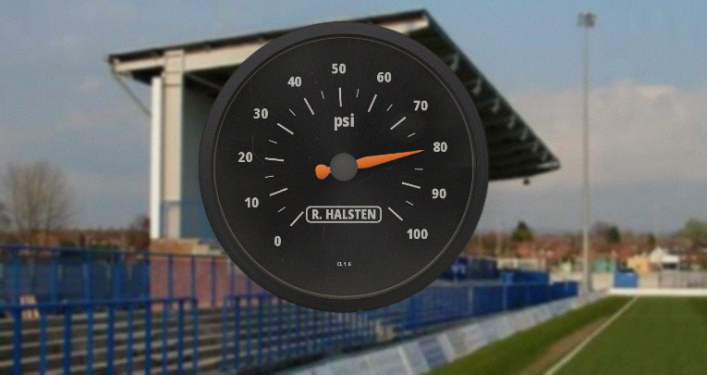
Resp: 80 psi
